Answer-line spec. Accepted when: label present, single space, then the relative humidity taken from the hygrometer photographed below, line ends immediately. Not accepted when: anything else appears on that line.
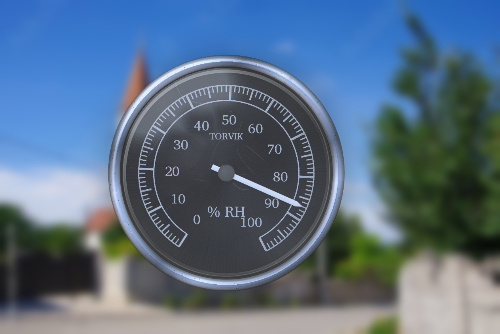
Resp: 87 %
